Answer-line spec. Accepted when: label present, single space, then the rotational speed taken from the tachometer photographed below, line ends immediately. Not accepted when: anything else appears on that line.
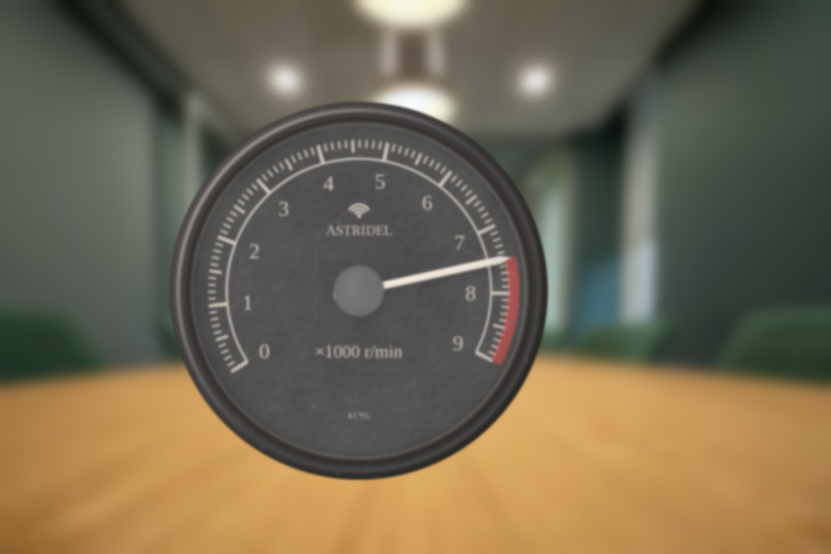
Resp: 7500 rpm
